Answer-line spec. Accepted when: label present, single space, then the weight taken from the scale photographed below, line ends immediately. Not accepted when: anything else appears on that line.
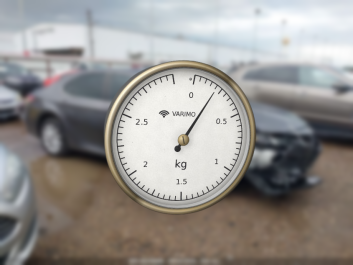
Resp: 0.2 kg
